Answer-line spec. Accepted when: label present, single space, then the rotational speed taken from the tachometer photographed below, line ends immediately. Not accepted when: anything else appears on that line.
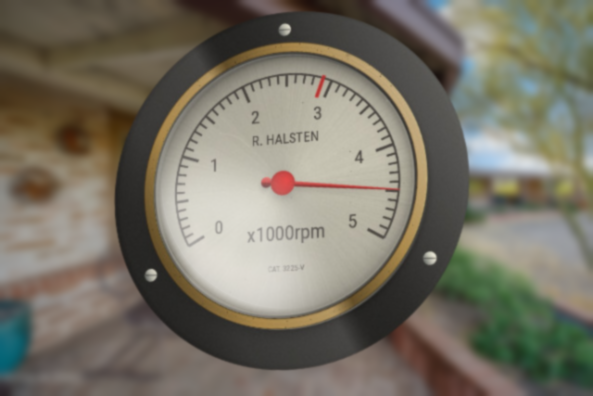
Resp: 4500 rpm
